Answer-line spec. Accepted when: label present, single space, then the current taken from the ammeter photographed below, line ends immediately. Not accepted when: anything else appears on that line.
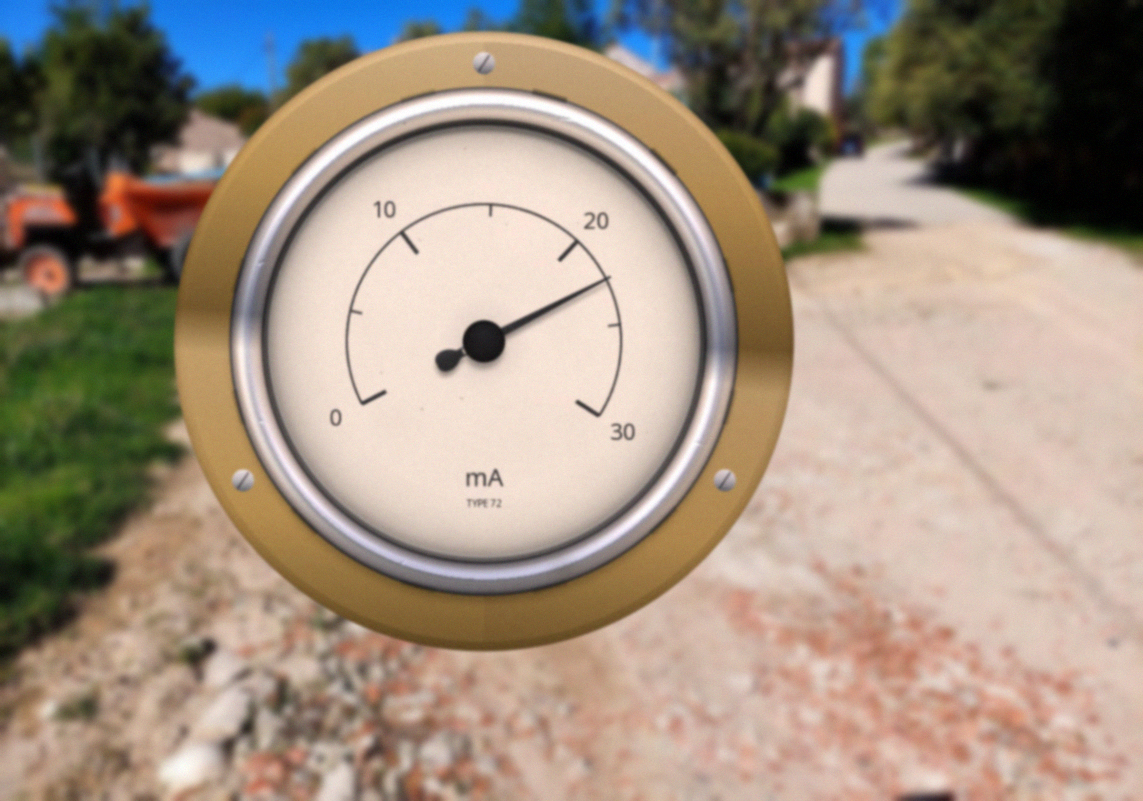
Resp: 22.5 mA
